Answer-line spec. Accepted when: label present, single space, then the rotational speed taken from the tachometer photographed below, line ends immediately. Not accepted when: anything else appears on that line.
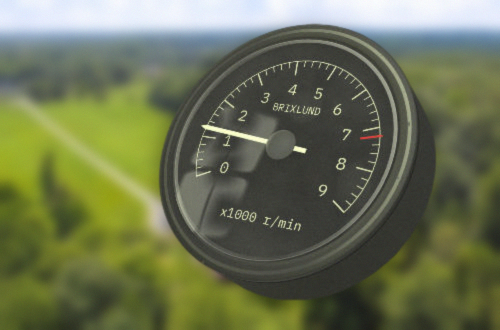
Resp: 1200 rpm
